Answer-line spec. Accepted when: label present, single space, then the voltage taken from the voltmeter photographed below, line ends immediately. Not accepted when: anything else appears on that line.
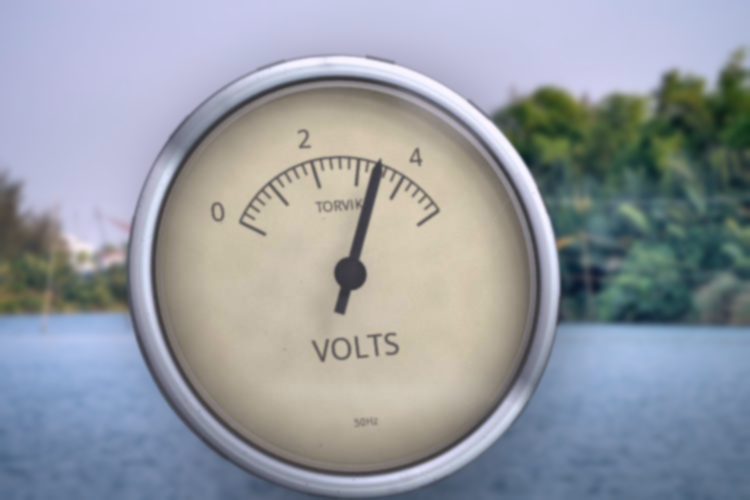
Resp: 3.4 V
